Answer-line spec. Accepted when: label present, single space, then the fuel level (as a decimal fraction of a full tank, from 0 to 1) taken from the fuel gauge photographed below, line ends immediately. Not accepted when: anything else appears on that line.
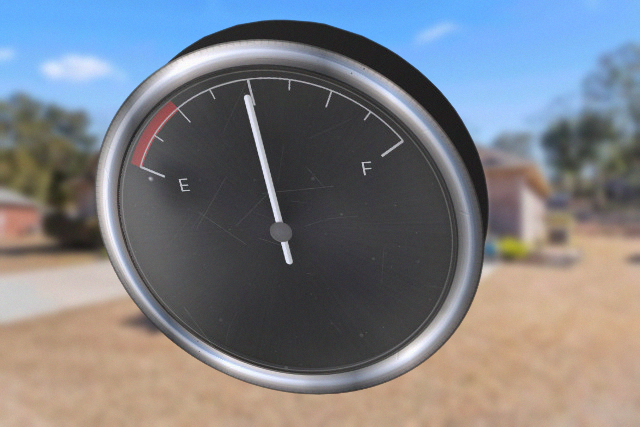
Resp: 0.5
